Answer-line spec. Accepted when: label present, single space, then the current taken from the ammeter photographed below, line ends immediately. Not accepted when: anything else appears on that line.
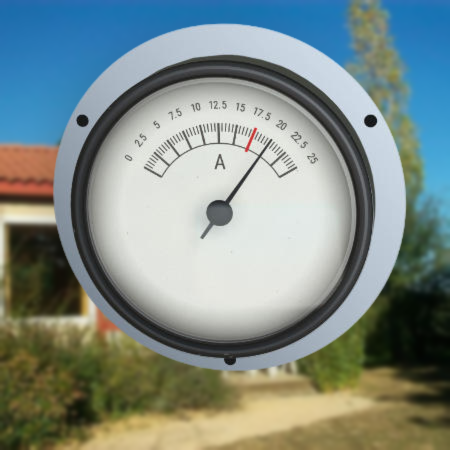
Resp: 20 A
